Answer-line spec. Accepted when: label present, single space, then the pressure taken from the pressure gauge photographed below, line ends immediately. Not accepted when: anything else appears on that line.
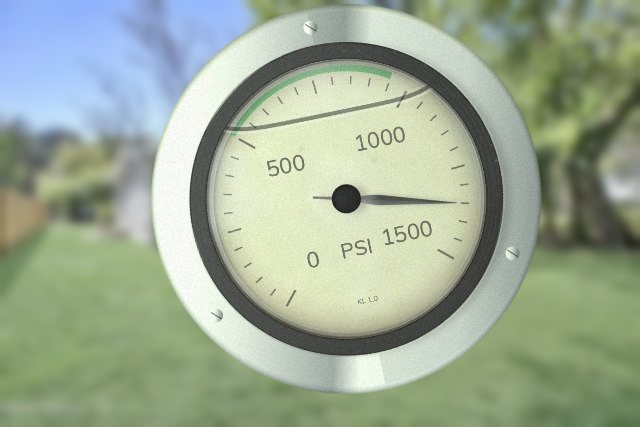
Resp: 1350 psi
